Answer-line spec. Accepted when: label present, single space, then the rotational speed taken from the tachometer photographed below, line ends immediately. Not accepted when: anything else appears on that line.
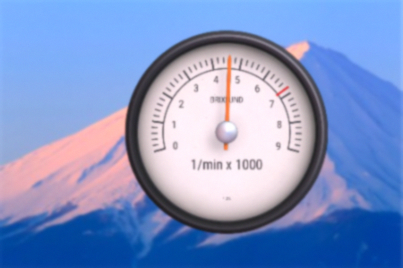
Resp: 4600 rpm
